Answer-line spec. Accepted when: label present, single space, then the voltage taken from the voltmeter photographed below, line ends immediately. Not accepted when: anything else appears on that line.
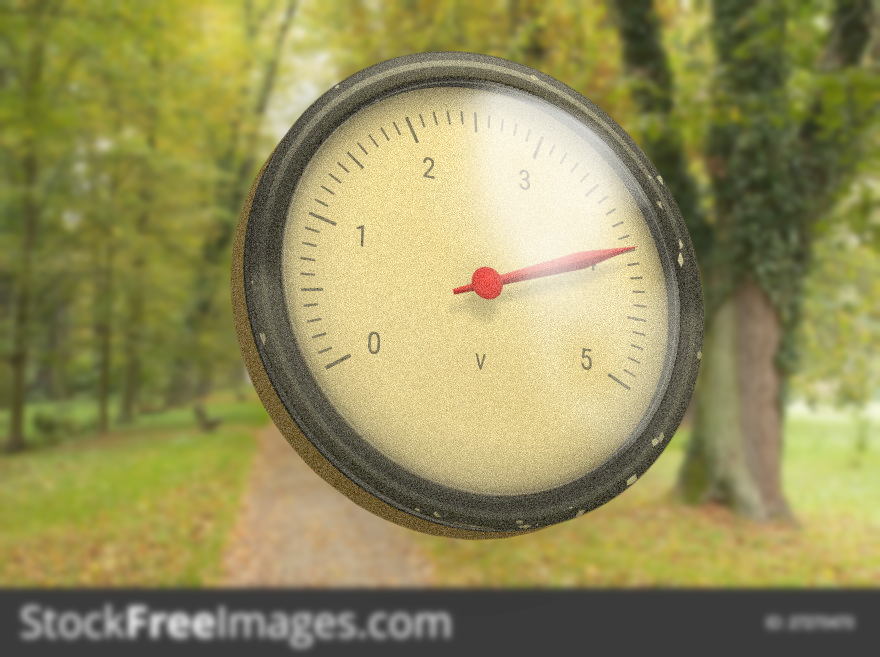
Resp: 4 V
